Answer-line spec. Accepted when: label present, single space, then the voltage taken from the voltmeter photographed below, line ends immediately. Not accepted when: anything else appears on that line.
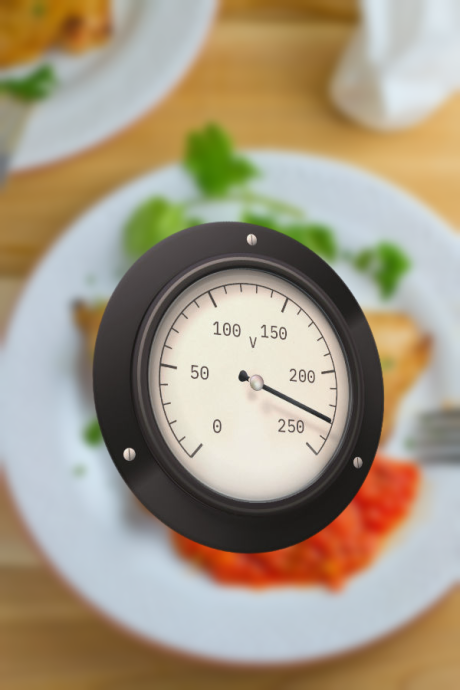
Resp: 230 V
